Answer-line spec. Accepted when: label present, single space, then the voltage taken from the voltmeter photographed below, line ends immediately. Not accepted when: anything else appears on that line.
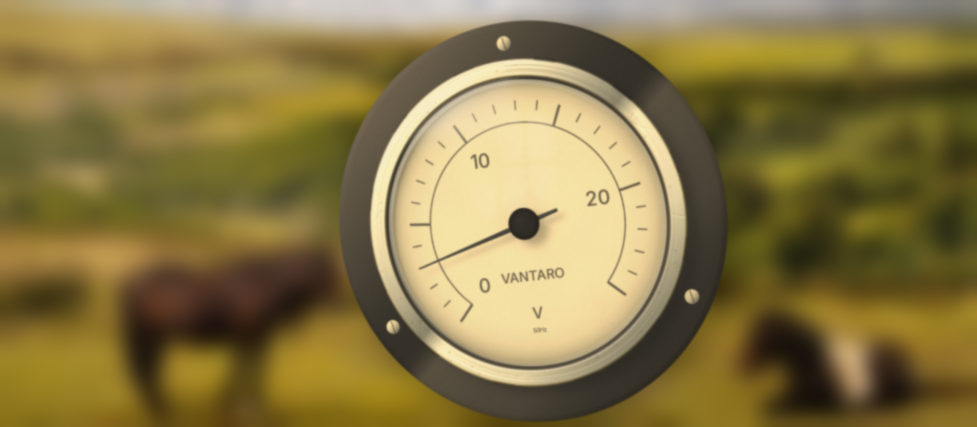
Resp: 3 V
